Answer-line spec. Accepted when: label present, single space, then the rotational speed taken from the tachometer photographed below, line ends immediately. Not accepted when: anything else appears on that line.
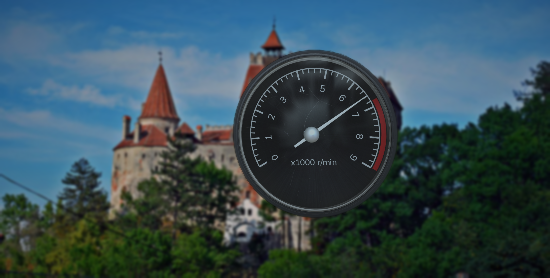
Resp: 6600 rpm
